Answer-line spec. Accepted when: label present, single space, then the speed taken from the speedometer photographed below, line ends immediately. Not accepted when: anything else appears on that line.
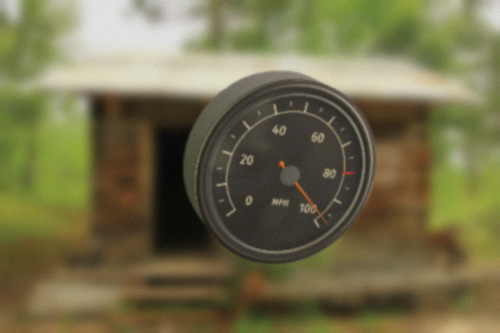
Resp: 97.5 mph
